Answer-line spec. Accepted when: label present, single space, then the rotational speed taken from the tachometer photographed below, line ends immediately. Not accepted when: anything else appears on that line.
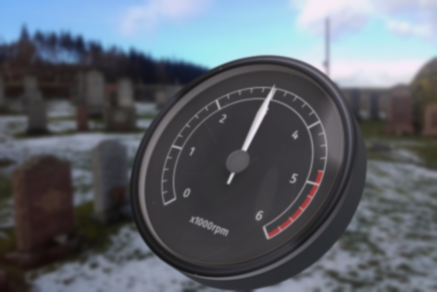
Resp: 3000 rpm
